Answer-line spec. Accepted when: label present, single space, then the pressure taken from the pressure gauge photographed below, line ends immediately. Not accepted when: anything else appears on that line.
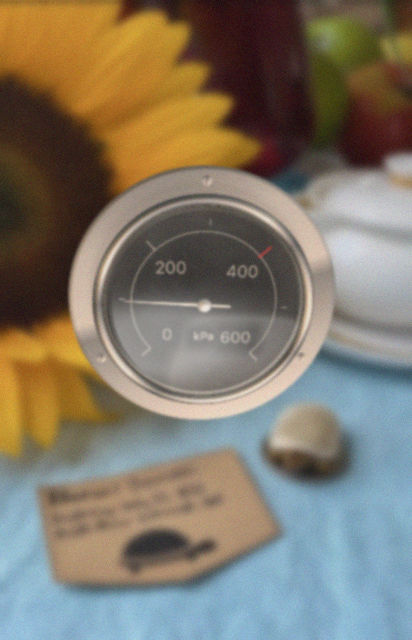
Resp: 100 kPa
